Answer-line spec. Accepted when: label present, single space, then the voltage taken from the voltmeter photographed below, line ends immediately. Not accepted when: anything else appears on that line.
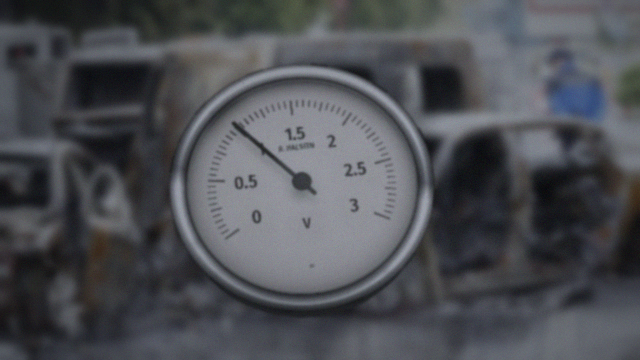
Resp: 1 V
